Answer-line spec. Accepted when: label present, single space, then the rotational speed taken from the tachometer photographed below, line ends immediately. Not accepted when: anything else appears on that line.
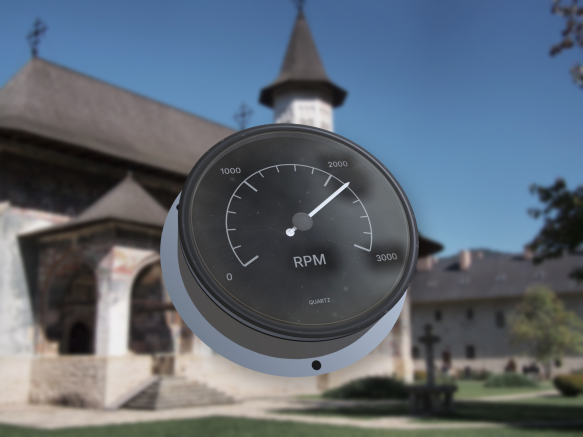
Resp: 2200 rpm
